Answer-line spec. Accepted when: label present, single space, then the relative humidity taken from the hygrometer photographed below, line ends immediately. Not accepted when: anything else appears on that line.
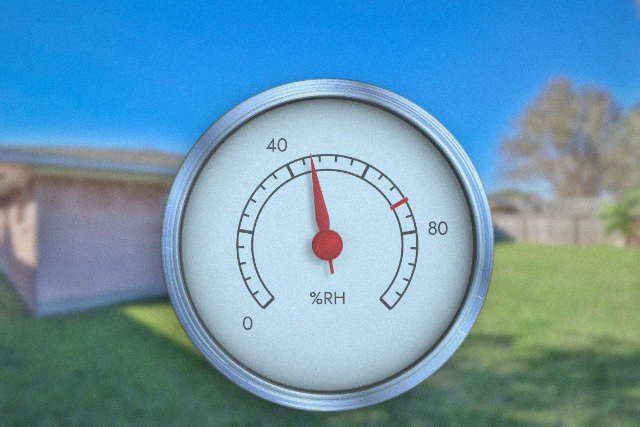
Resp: 46 %
